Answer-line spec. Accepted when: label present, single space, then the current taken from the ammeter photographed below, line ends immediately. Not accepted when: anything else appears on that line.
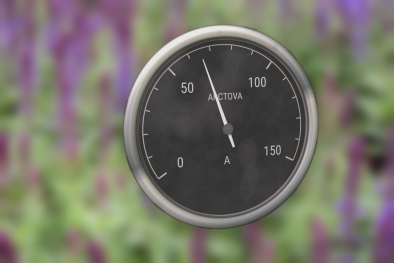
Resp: 65 A
